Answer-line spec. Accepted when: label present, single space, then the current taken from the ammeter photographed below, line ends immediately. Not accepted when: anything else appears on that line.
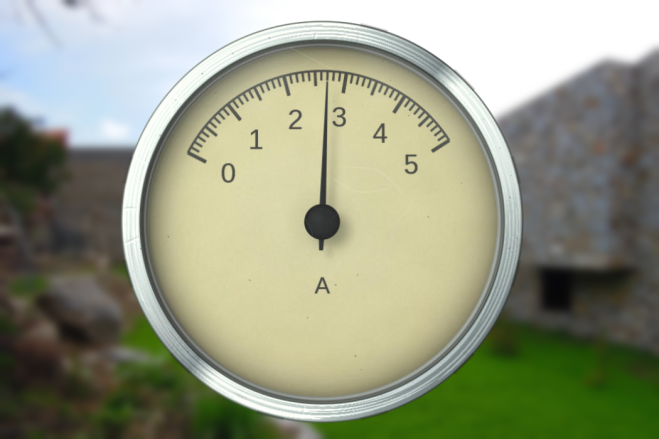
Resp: 2.7 A
